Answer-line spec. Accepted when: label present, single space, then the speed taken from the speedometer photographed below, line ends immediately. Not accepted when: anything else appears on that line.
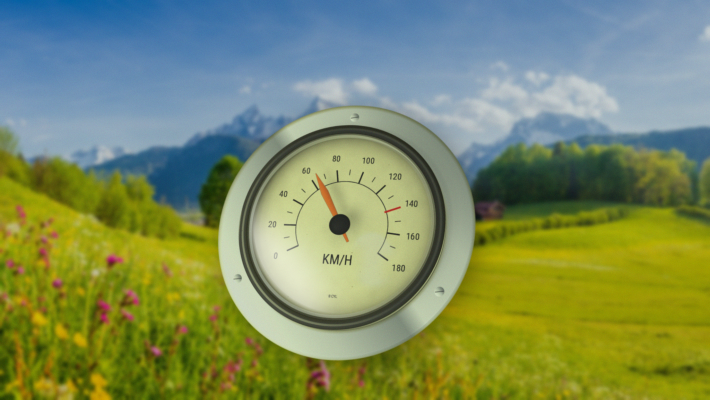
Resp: 65 km/h
